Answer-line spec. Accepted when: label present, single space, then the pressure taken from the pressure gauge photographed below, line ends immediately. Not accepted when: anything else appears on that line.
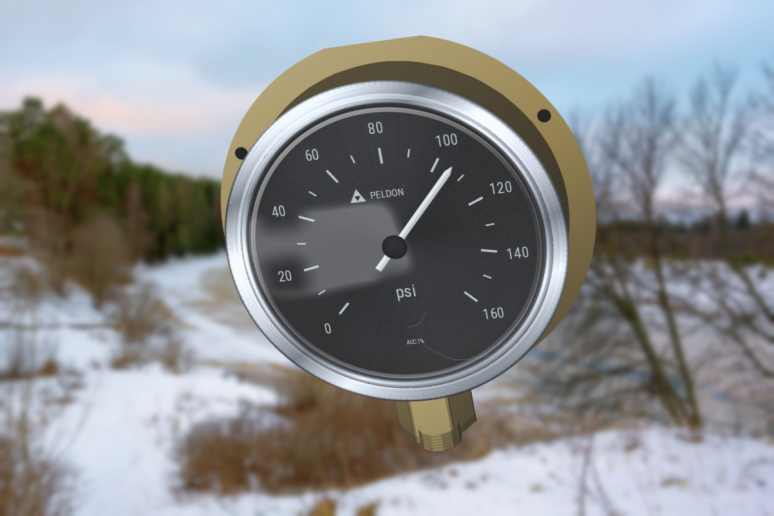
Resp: 105 psi
